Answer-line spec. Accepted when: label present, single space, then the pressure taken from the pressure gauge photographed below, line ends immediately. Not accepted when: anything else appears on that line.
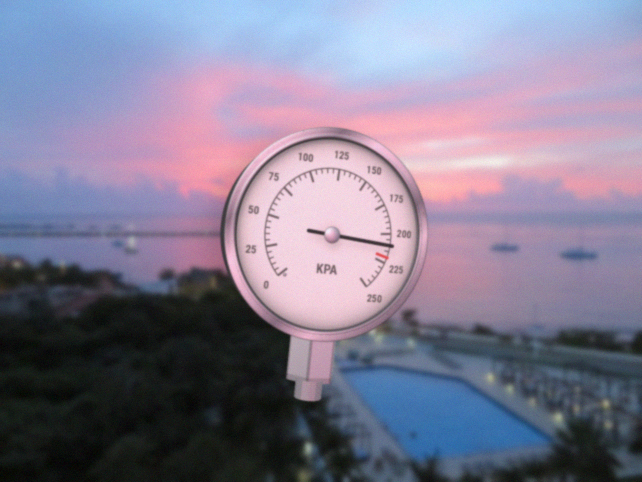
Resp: 210 kPa
